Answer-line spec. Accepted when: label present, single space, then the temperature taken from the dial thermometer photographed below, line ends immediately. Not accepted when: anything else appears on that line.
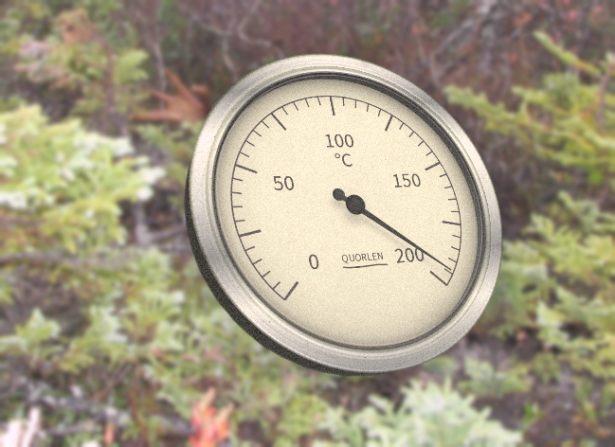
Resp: 195 °C
